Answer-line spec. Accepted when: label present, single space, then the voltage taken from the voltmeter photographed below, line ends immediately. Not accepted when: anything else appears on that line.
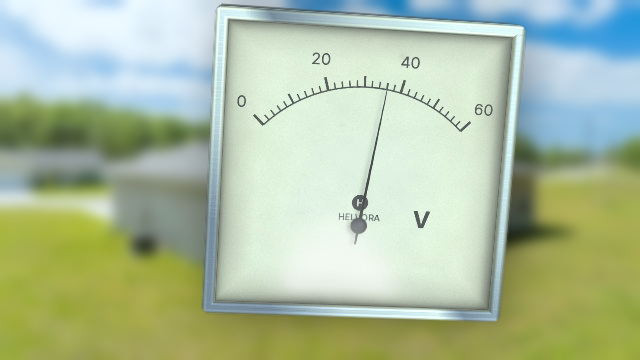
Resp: 36 V
